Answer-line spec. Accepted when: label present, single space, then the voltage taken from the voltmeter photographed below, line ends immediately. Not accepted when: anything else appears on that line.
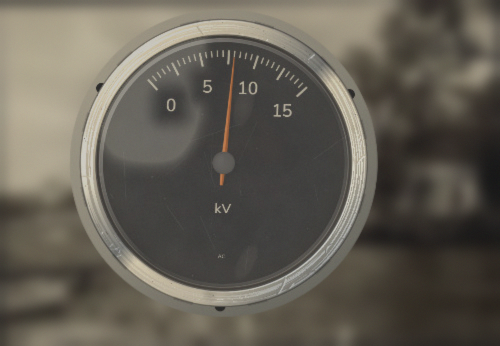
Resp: 8 kV
